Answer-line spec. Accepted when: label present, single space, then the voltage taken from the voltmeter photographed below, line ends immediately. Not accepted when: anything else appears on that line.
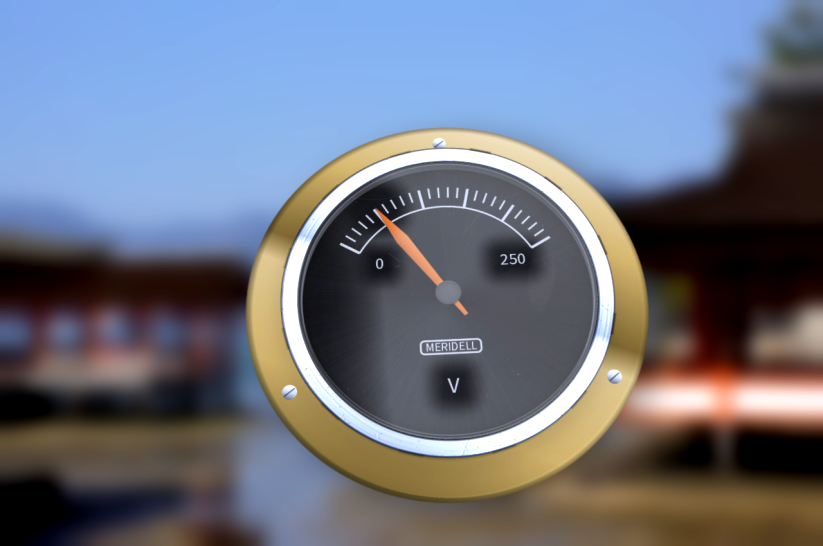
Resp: 50 V
